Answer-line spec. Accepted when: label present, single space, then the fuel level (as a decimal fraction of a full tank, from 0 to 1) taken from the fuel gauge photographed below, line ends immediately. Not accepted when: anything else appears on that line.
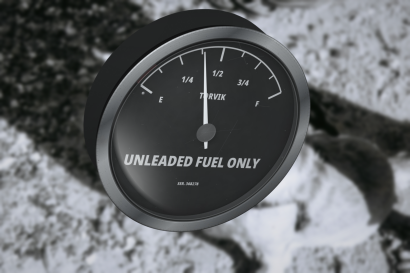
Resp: 0.375
